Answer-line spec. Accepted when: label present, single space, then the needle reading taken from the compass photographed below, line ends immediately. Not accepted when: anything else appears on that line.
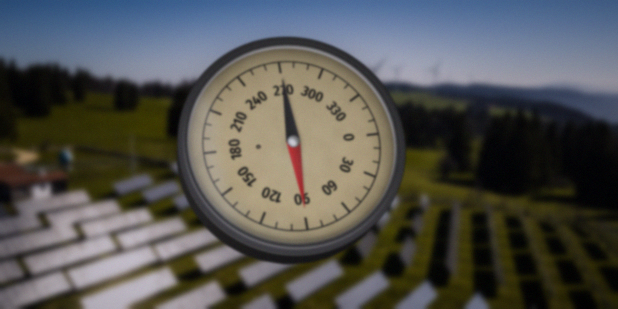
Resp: 90 °
